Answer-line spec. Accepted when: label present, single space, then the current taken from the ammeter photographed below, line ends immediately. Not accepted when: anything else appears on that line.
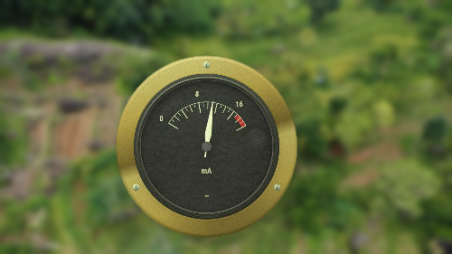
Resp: 11 mA
